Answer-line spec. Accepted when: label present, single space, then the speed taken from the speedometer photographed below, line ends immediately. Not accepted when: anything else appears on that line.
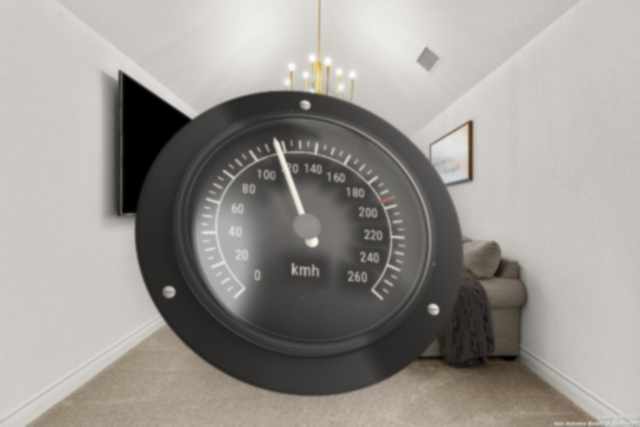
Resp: 115 km/h
